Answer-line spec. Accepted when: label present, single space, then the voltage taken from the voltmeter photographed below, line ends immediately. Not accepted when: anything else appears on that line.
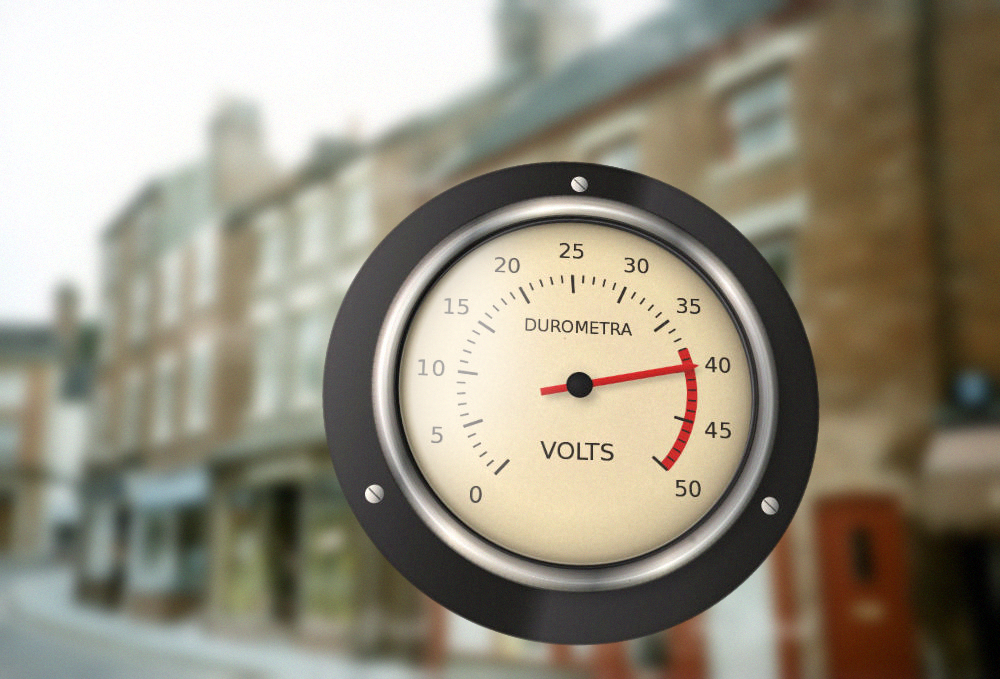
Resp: 40 V
